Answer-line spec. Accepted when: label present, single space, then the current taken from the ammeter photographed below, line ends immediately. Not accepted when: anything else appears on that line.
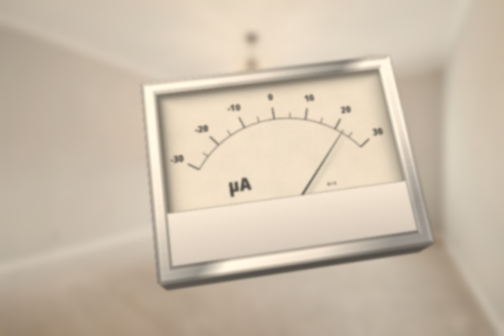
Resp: 22.5 µA
